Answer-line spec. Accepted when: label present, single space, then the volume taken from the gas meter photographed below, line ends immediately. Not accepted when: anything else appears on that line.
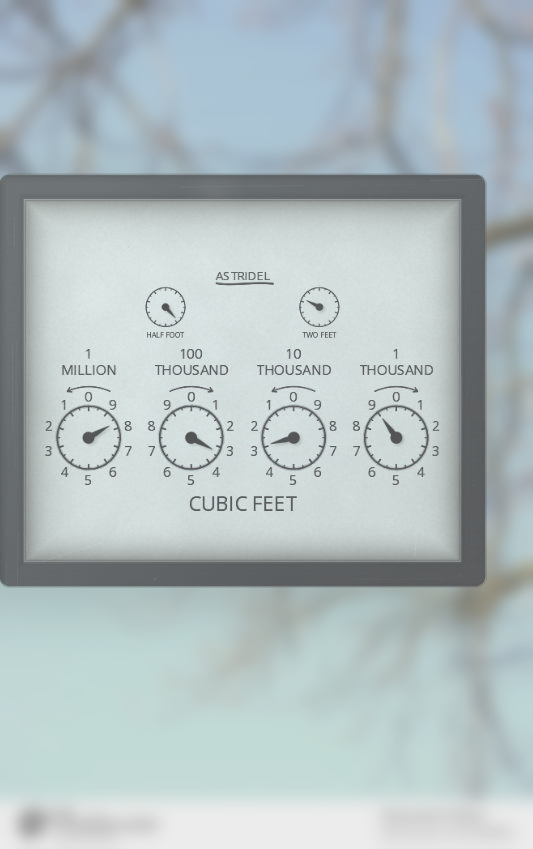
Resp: 832900 ft³
